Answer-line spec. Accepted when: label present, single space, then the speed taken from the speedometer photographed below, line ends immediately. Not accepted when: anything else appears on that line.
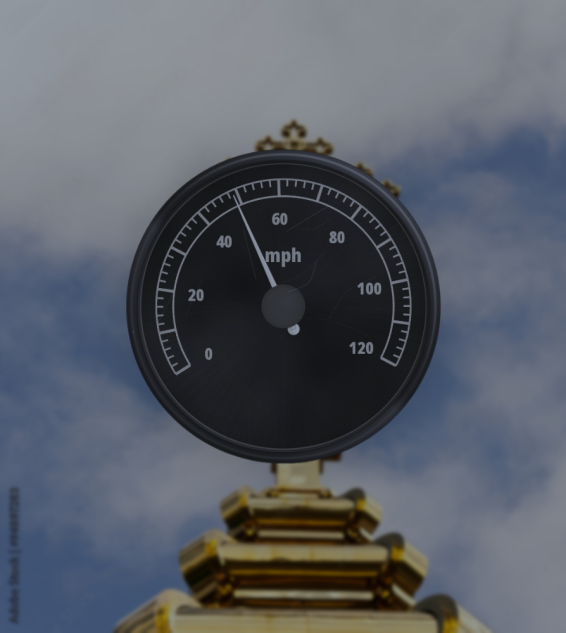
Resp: 49 mph
